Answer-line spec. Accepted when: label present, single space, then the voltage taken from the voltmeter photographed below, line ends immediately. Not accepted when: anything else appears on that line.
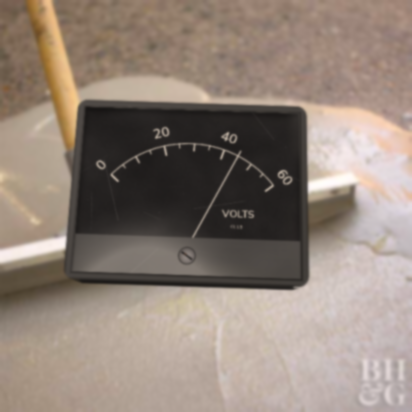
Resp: 45 V
